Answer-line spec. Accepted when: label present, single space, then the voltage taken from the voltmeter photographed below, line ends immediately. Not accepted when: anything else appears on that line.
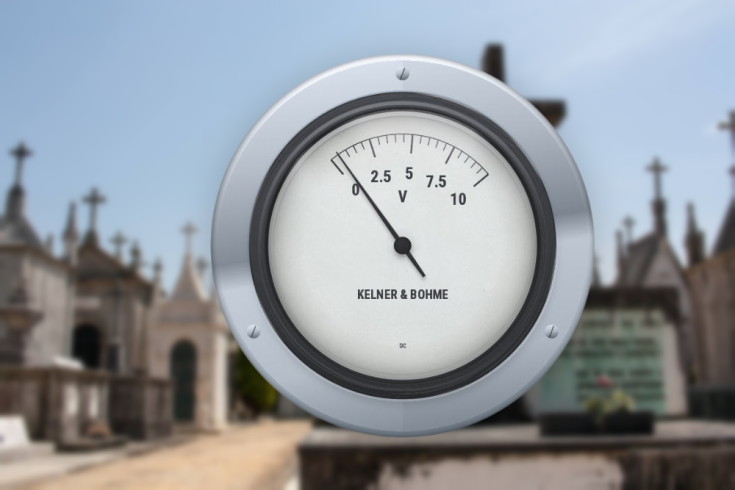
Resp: 0.5 V
